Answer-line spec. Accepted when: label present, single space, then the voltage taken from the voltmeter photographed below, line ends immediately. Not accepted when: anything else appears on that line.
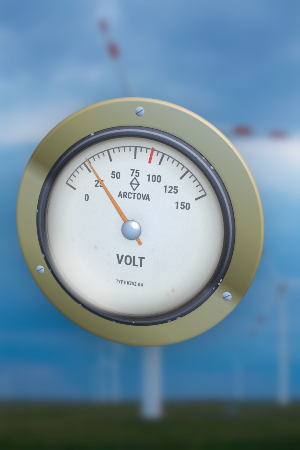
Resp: 30 V
